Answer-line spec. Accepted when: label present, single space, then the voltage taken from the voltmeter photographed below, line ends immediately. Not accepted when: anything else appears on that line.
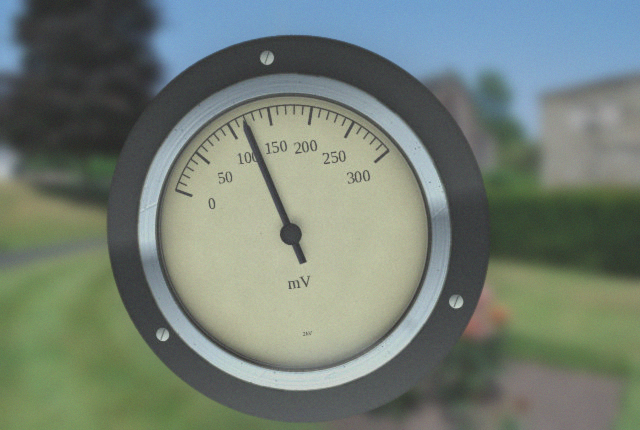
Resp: 120 mV
